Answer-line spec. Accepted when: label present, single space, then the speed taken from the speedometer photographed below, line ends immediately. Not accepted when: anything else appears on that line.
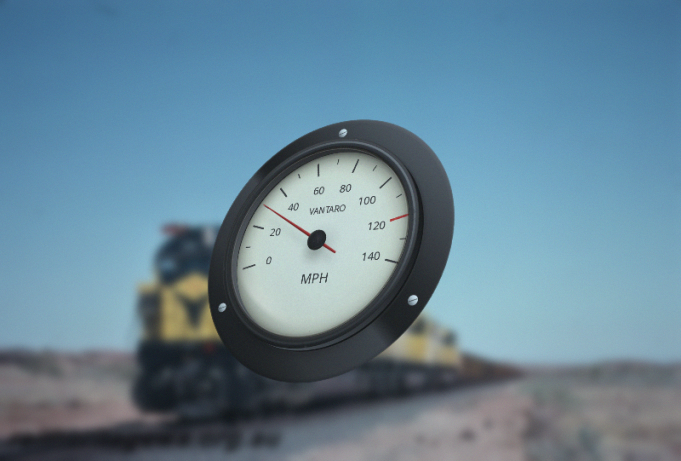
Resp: 30 mph
